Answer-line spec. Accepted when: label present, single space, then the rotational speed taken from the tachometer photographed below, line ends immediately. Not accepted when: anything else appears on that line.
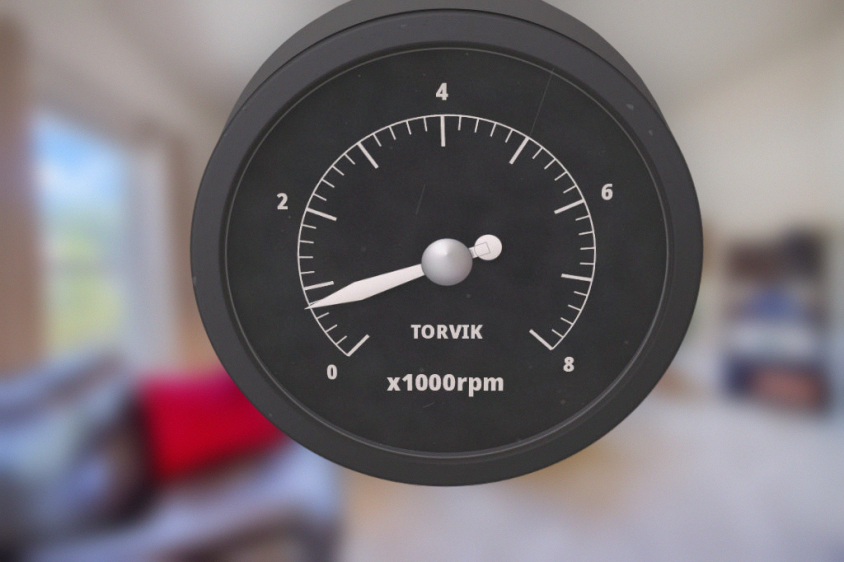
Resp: 800 rpm
